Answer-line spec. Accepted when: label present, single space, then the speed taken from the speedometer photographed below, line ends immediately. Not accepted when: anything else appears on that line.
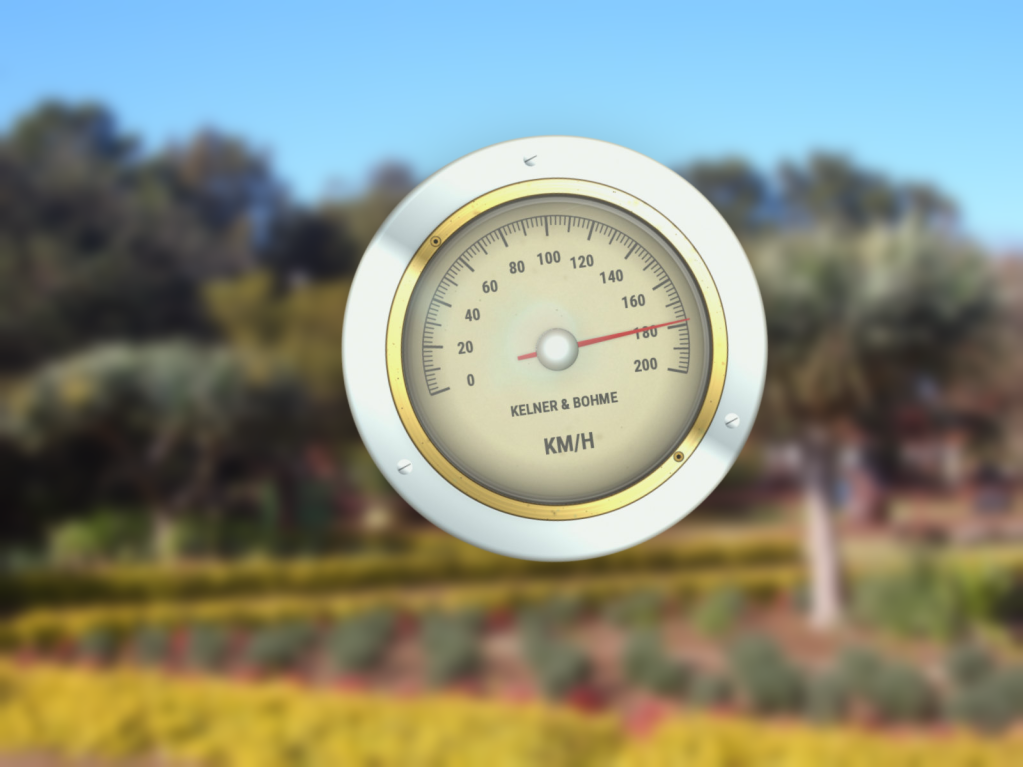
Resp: 178 km/h
